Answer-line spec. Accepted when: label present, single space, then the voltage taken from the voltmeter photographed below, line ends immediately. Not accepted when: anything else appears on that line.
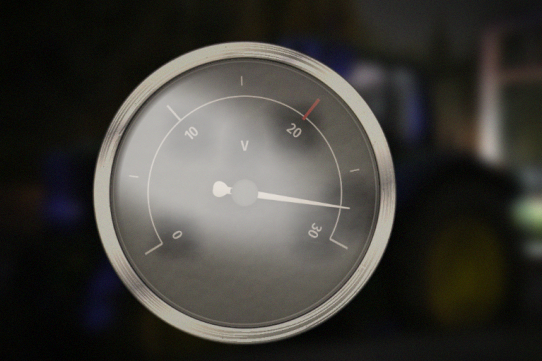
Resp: 27.5 V
